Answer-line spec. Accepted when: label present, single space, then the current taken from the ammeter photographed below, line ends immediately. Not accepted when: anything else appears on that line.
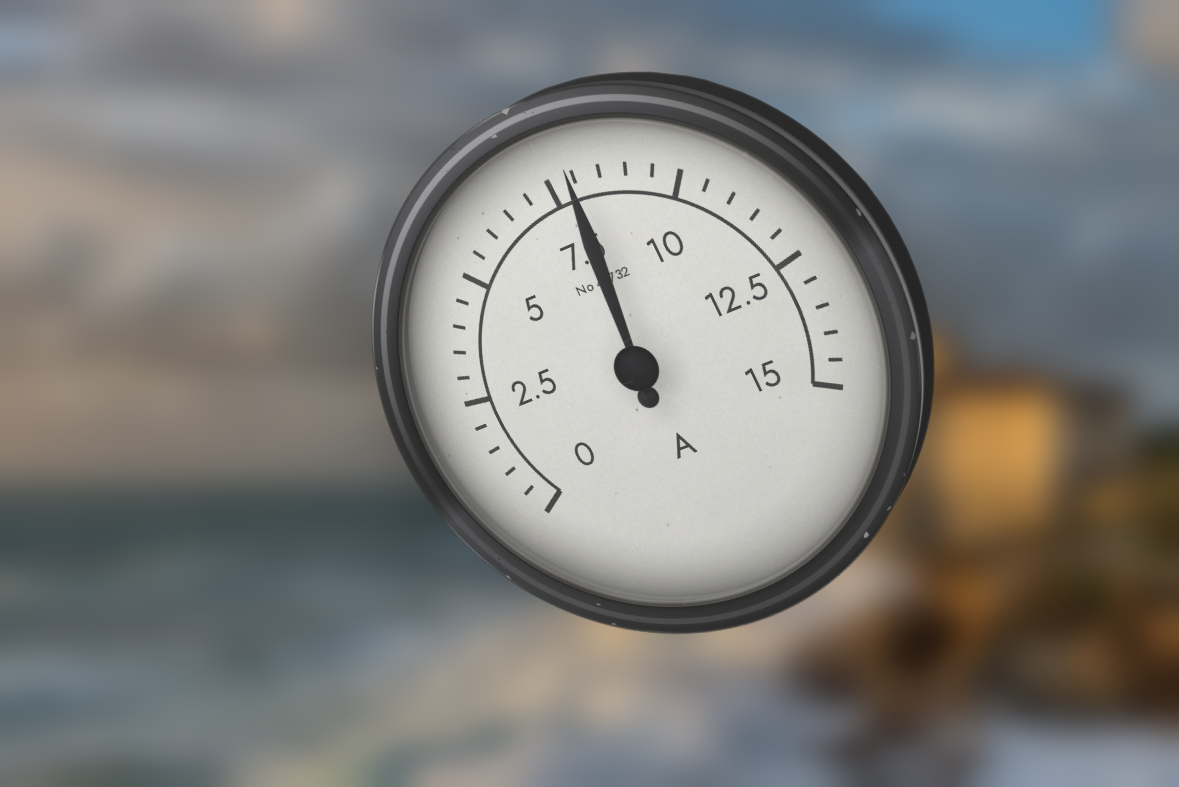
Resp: 8 A
